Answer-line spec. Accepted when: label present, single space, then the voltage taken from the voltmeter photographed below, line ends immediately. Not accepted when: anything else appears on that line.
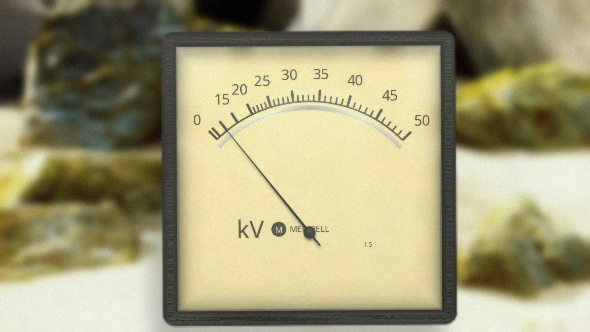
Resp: 10 kV
